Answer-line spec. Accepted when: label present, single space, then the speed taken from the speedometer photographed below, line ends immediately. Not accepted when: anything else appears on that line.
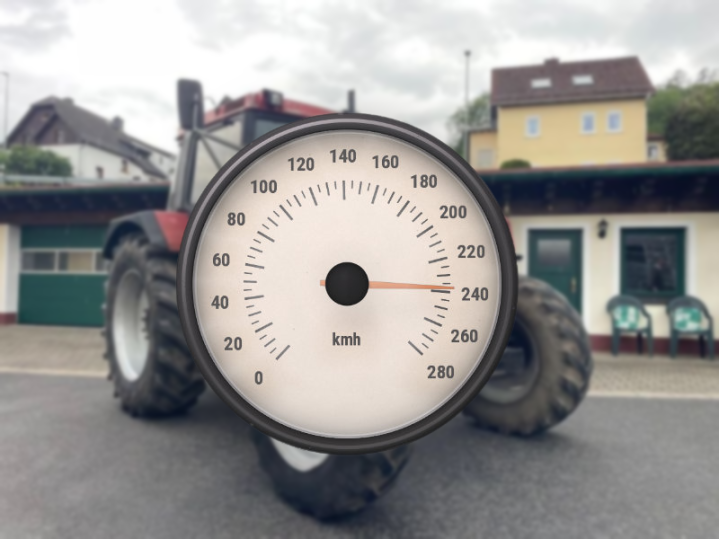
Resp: 237.5 km/h
